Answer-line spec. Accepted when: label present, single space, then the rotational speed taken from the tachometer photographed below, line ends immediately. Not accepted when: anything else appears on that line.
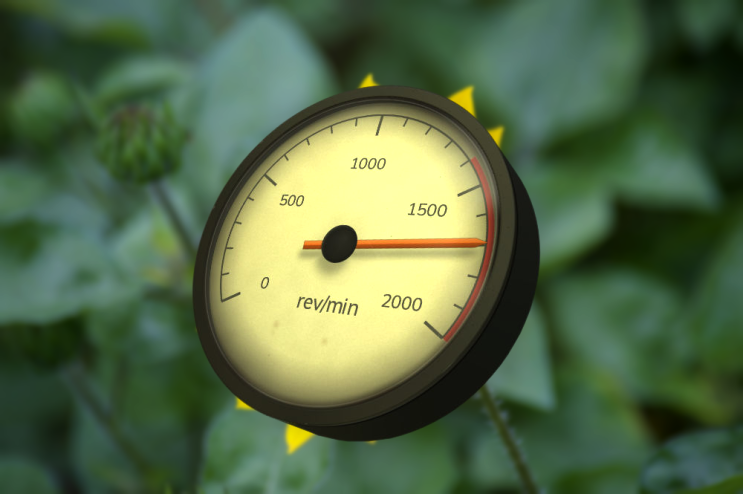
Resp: 1700 rpm
